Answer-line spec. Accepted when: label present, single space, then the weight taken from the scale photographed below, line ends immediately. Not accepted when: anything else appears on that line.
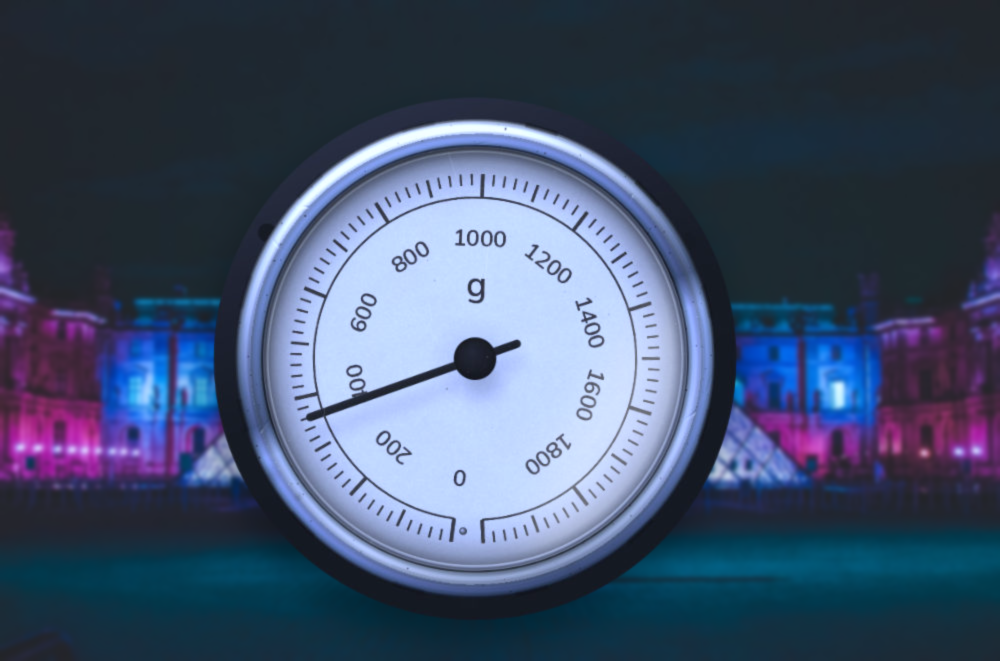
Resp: 360 g
